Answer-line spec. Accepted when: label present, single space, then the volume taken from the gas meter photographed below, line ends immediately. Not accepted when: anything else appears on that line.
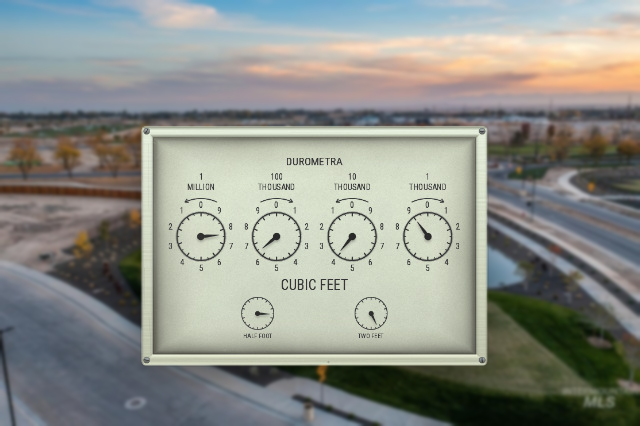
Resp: 763900 ft³
